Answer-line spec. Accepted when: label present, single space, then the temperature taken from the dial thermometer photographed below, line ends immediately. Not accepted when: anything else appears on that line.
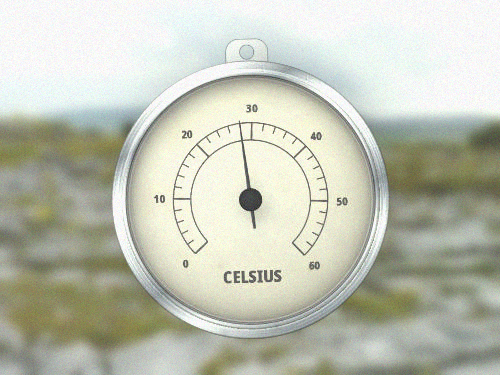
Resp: 28 °C
